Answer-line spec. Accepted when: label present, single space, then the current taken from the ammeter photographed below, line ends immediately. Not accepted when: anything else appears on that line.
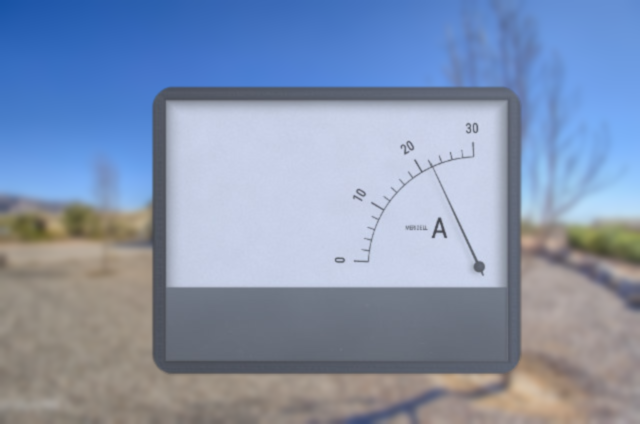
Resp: 22 A
